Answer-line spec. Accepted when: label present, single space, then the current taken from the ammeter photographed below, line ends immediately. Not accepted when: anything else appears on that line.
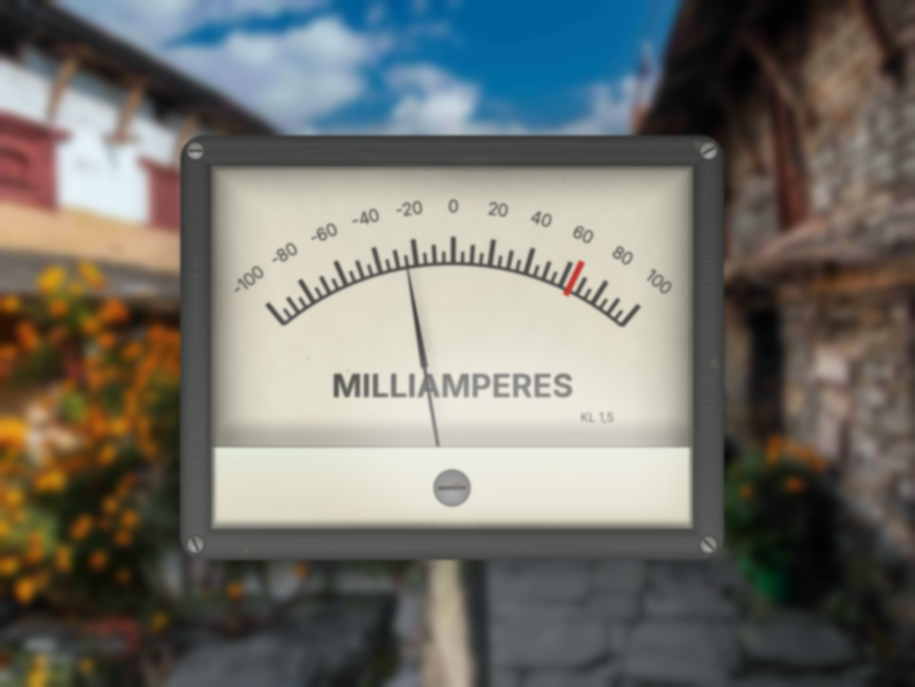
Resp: -25 mA
